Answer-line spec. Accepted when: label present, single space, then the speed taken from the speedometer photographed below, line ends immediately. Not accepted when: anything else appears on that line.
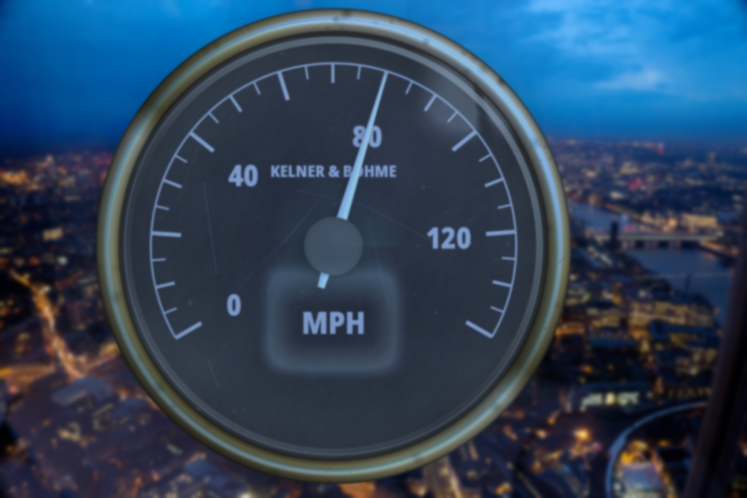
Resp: 80 mph
